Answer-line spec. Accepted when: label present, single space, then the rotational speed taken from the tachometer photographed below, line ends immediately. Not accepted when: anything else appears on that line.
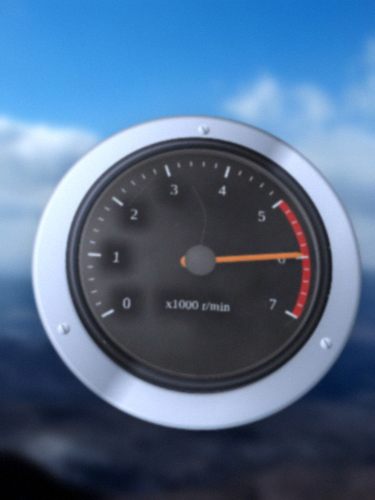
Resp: 6000 rpm
